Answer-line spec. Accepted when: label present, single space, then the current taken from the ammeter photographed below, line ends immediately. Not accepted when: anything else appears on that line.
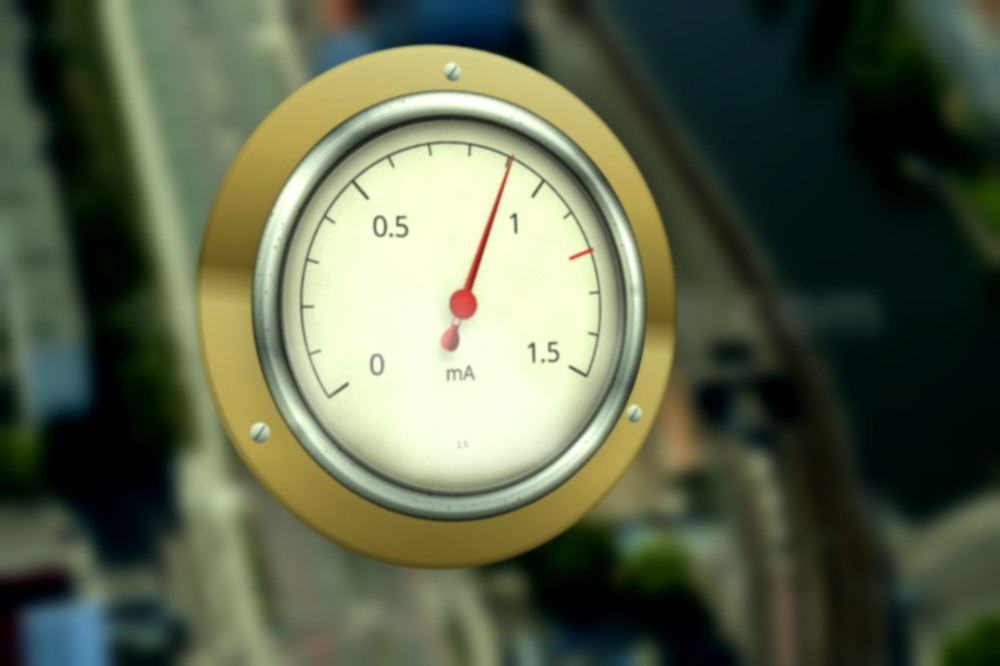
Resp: 0.9 mA
